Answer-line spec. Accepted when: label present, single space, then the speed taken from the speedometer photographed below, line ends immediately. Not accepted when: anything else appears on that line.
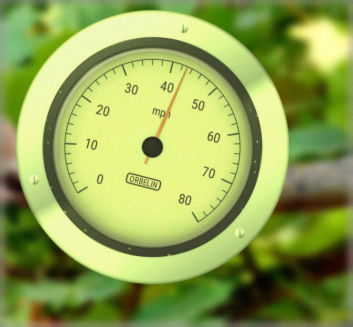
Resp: 43 mph
